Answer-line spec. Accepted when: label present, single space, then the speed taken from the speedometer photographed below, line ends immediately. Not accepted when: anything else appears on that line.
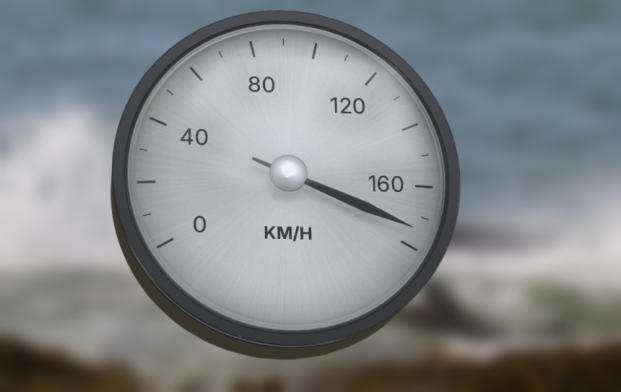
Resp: 175 km/h
